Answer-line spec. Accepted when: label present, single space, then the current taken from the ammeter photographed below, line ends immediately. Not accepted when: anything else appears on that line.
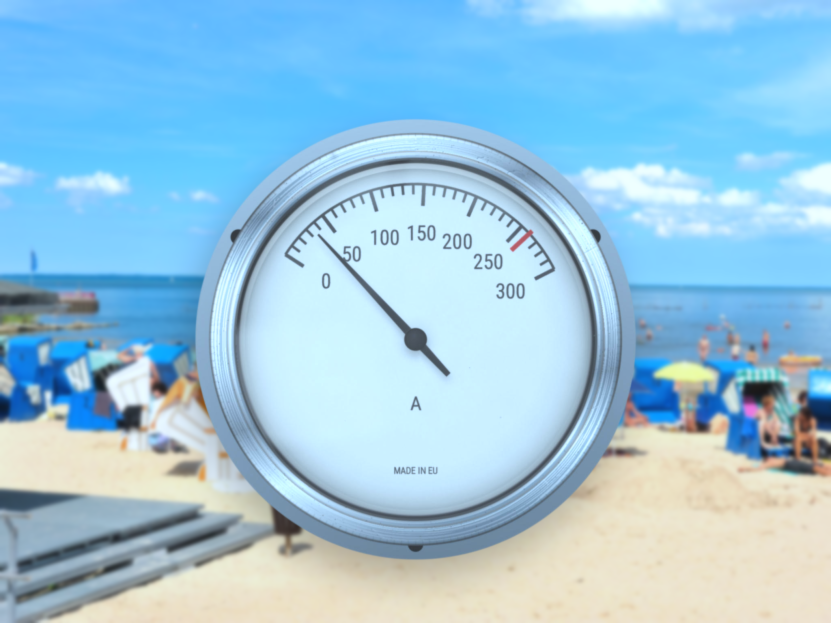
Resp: 35 A
